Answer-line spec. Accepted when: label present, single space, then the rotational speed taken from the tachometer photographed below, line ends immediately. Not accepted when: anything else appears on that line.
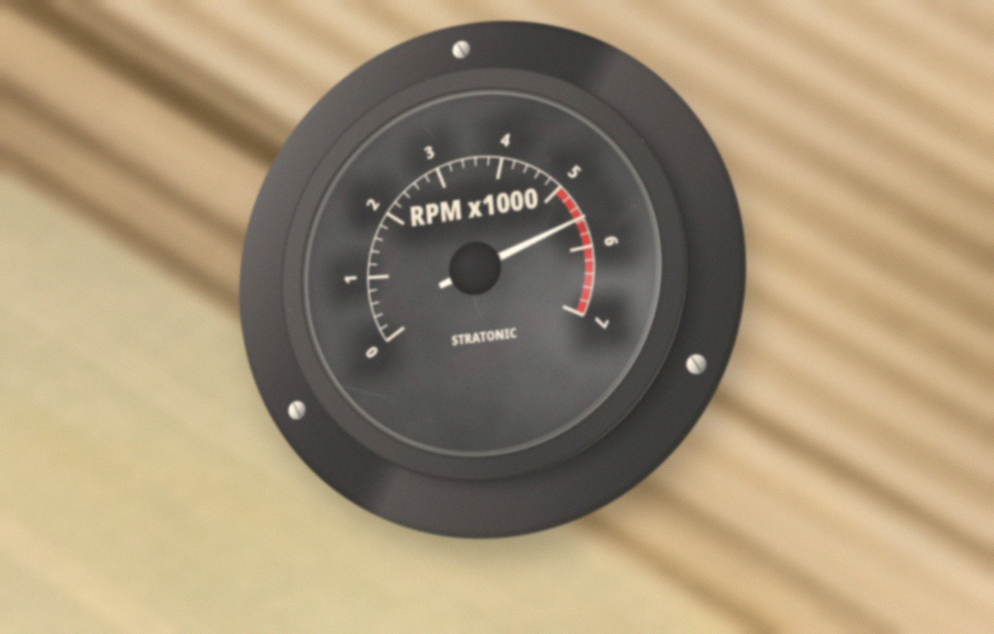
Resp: 5600 rpm
